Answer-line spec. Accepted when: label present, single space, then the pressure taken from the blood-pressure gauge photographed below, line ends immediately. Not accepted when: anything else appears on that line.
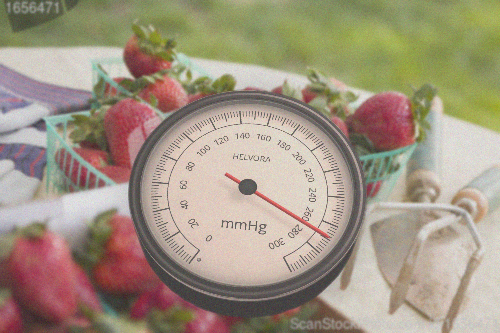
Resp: 270 mmHg
